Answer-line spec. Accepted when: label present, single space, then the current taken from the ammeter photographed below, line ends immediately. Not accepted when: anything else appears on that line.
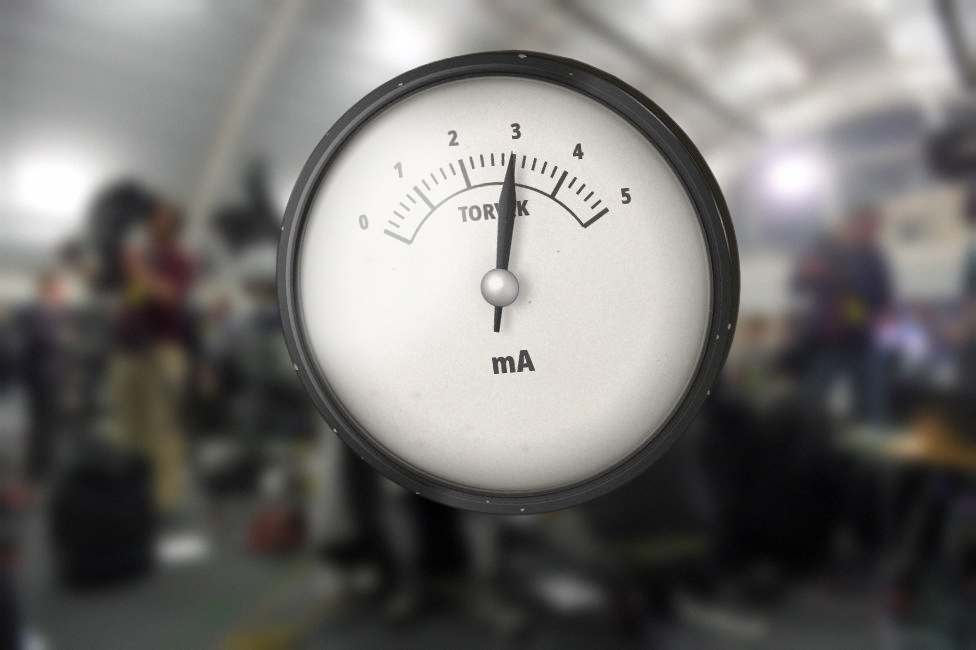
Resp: 3 mA
